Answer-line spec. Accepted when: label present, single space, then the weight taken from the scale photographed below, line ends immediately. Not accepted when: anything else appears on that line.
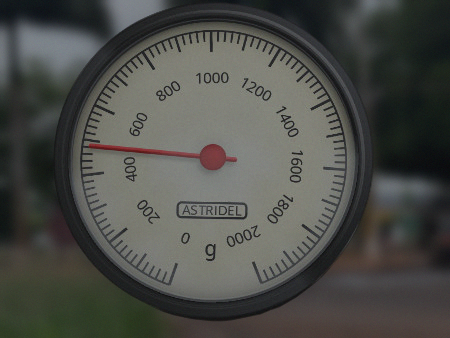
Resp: 480 g
